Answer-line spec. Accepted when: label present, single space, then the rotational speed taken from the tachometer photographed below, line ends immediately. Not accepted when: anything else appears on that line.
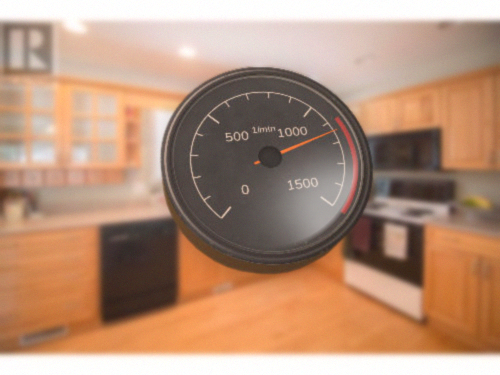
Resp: 1150 rpm
